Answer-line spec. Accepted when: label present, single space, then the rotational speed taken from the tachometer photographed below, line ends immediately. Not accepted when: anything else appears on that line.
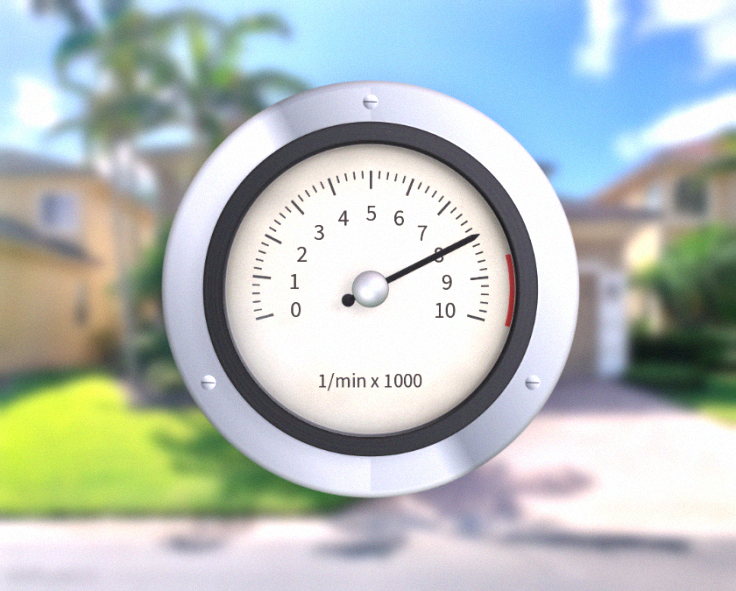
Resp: 8000 rpm
